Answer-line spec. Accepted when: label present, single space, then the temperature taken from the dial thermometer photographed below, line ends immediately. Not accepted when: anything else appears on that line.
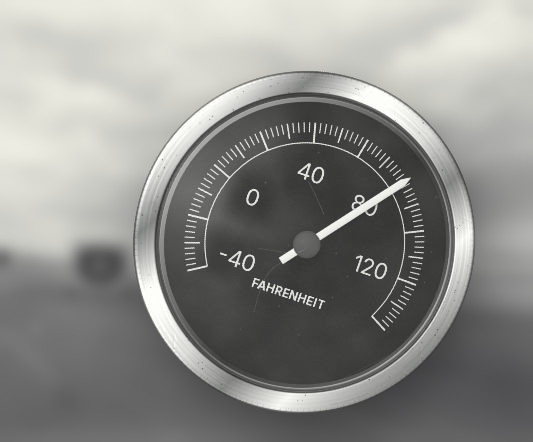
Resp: 80 °F
